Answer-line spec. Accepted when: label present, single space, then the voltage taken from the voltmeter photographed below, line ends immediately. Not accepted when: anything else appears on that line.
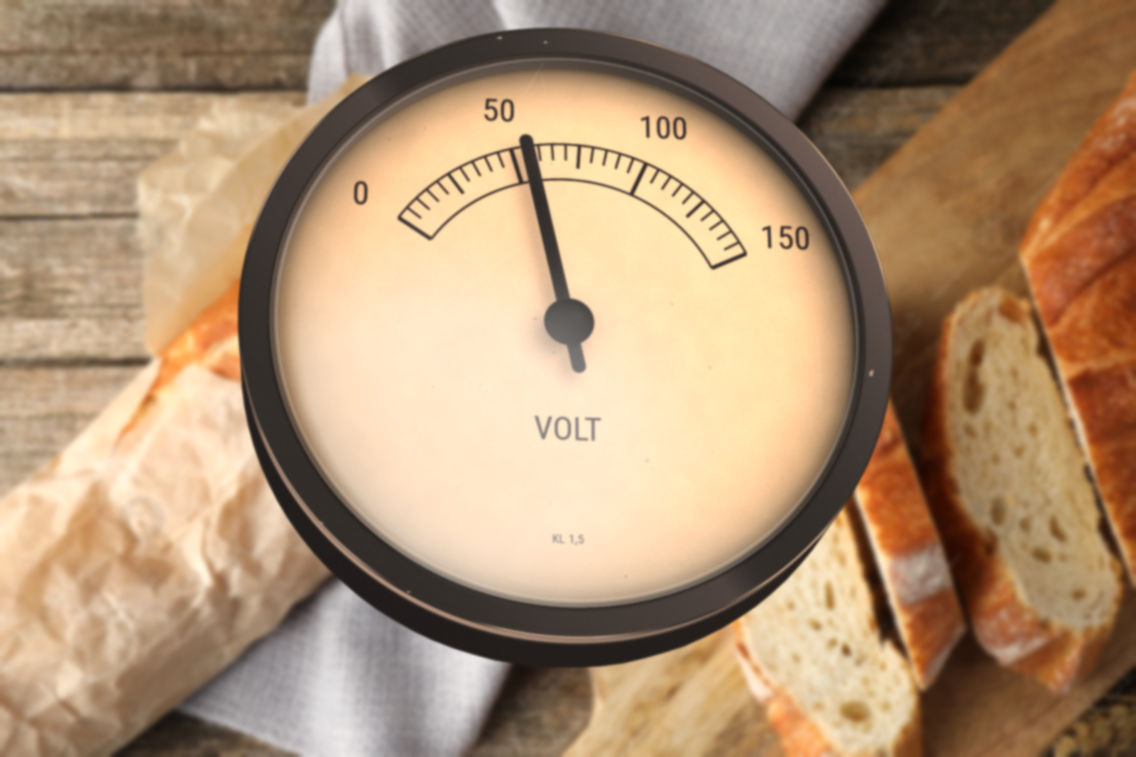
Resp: 55 V
